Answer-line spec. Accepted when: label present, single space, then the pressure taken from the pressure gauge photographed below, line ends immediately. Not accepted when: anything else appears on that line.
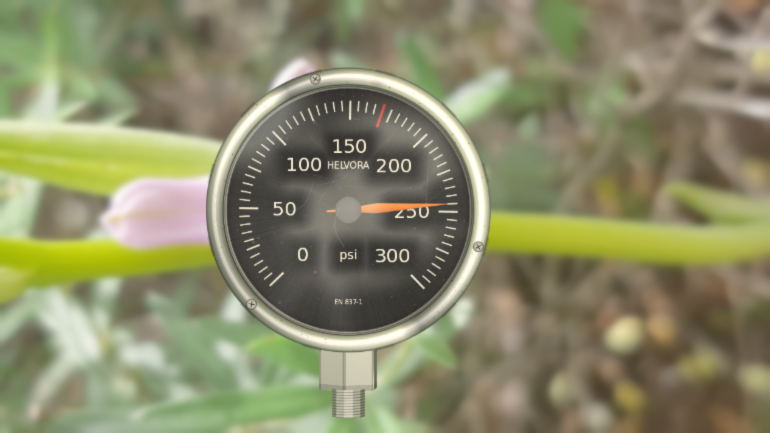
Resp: 245 psi
